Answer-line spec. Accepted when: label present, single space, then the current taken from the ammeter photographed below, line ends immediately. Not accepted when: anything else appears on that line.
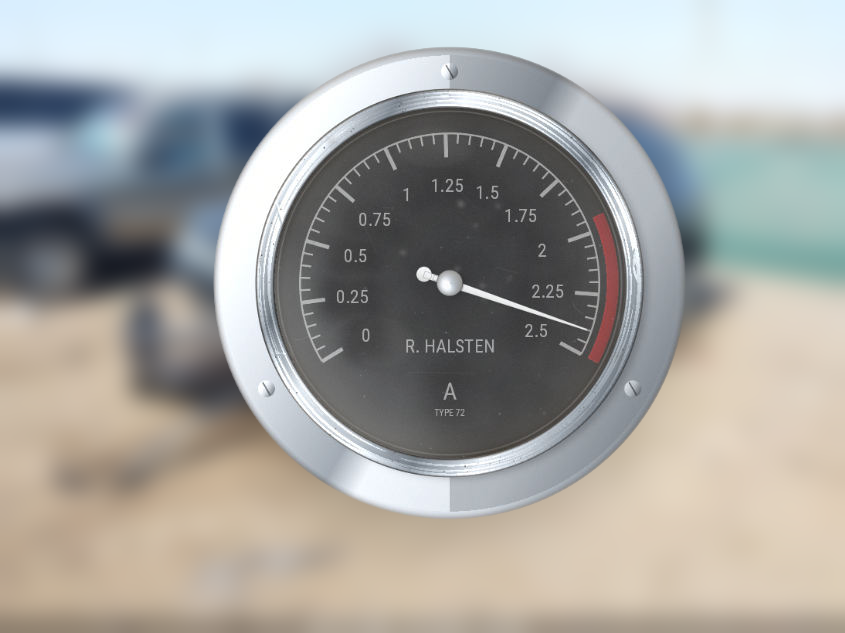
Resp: 2.4 A
